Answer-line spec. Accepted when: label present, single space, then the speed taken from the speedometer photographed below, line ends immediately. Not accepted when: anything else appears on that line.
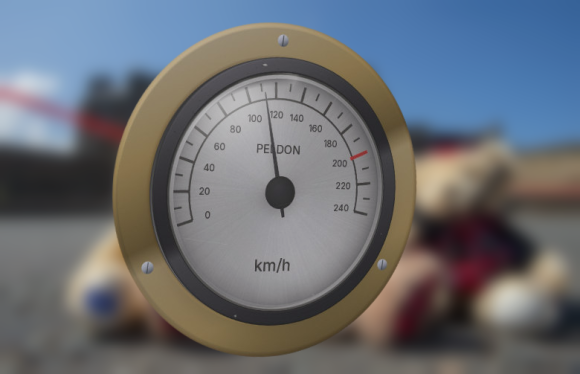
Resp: 110 km/h
